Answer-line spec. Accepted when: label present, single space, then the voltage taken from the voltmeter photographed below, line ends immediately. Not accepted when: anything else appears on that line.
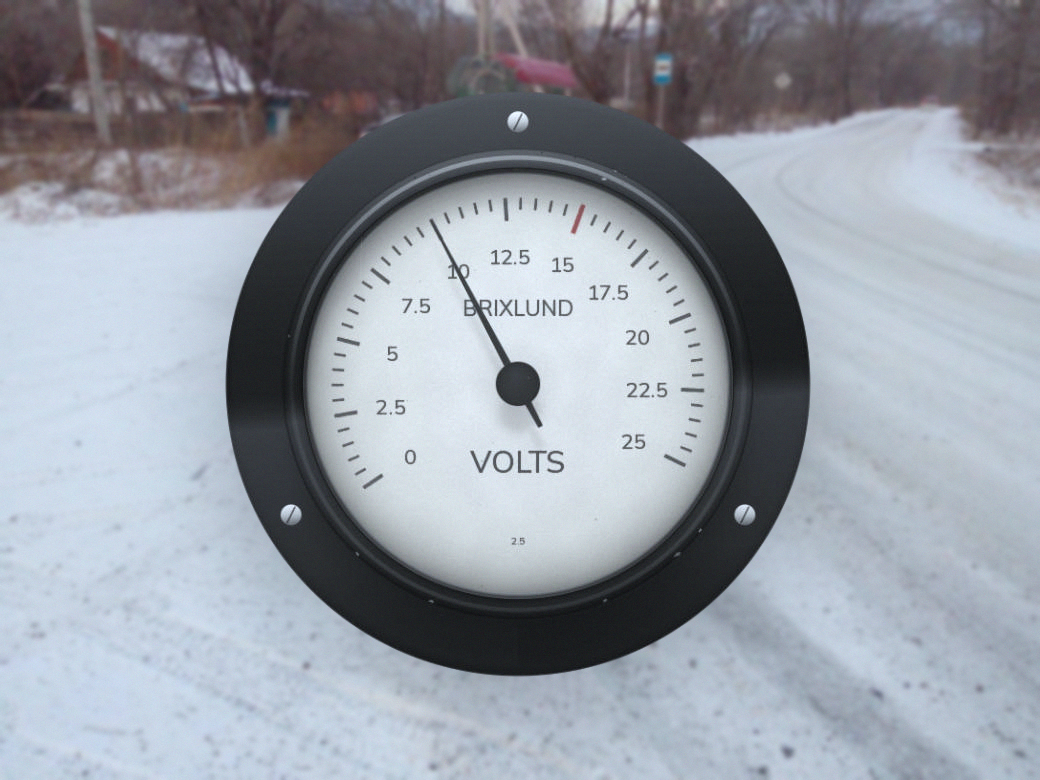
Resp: 10 V
